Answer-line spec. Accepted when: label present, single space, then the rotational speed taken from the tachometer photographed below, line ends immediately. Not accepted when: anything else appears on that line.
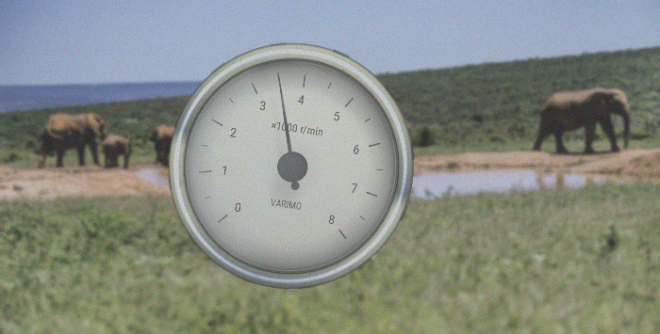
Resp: 3500 rpm
